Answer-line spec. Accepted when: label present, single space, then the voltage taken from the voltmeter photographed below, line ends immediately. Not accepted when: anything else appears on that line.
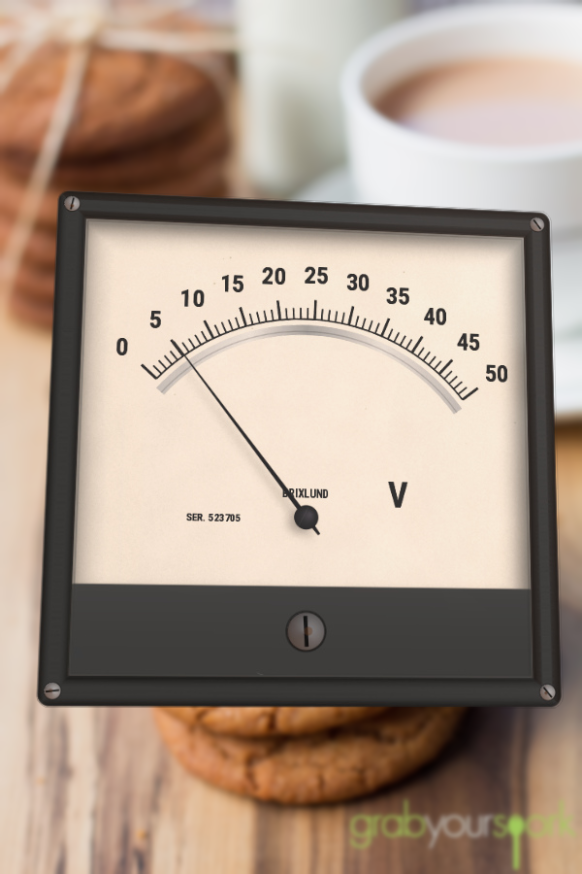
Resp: 5 V
